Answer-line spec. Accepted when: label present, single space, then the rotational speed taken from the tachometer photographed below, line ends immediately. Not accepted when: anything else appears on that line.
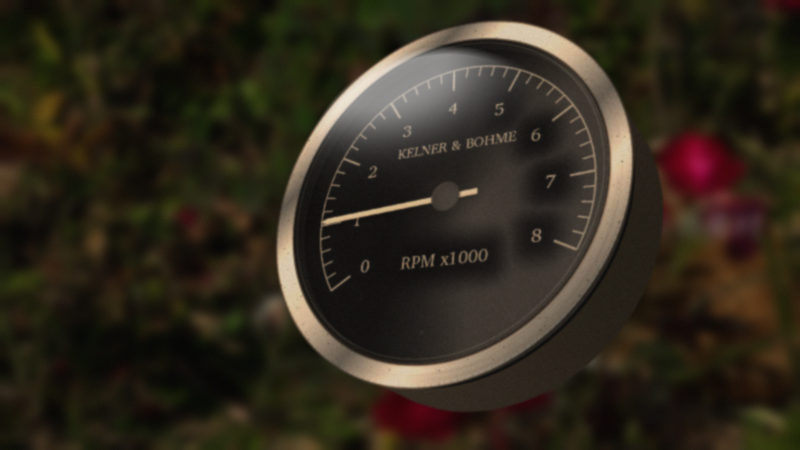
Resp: 1000 rpm
